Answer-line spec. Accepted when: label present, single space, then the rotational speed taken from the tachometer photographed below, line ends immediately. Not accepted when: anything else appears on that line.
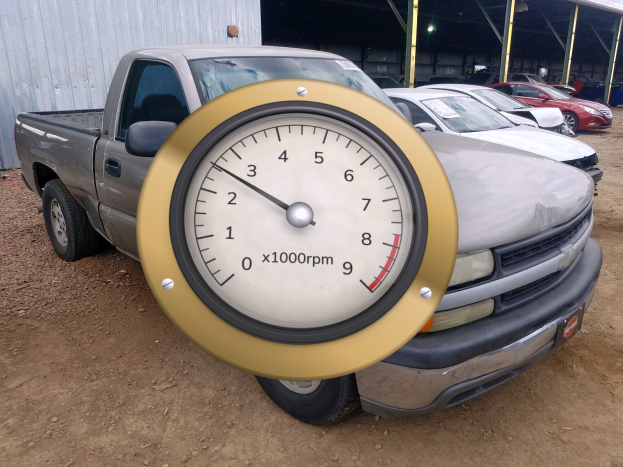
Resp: 2500 rpm
